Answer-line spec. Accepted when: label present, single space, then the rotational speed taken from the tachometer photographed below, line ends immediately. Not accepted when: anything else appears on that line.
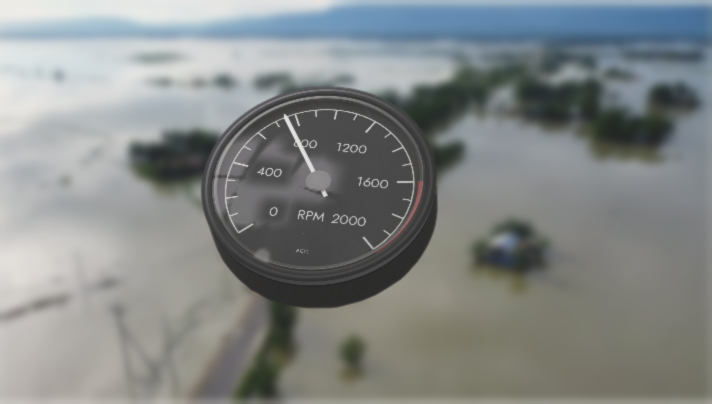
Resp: 750 rpm
